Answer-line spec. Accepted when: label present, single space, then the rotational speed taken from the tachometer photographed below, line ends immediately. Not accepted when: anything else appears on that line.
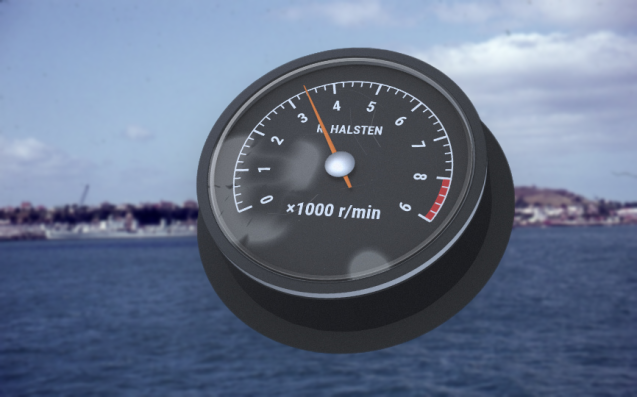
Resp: 3400 rpm
